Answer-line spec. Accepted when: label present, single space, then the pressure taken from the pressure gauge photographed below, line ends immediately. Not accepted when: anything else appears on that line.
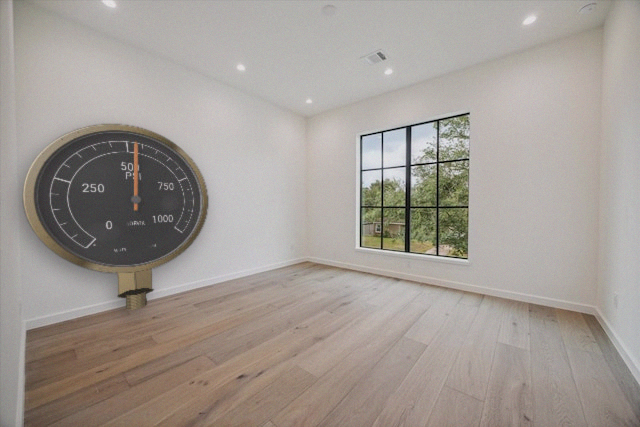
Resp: 525 psi
